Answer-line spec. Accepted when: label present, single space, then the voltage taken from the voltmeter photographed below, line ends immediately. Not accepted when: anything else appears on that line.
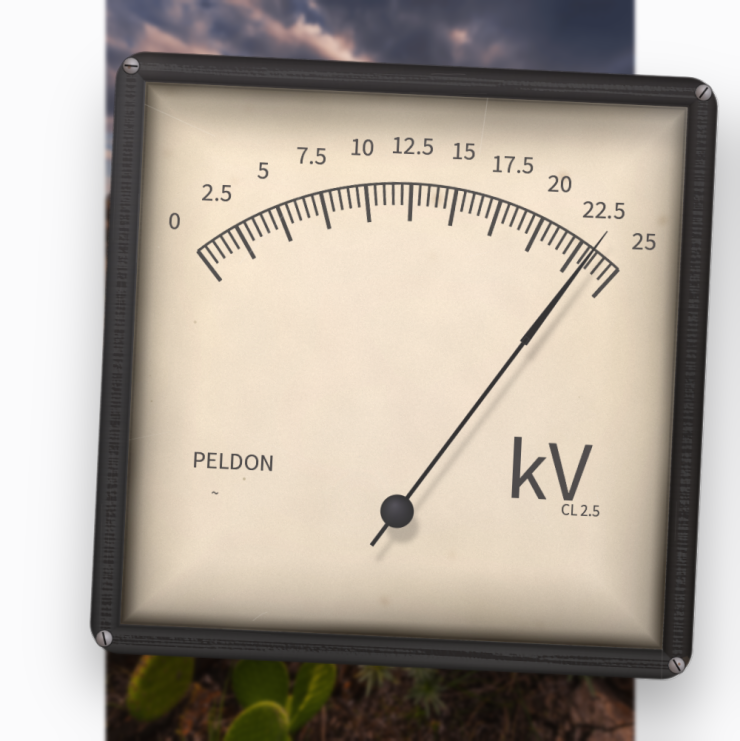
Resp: 23.25 kV
